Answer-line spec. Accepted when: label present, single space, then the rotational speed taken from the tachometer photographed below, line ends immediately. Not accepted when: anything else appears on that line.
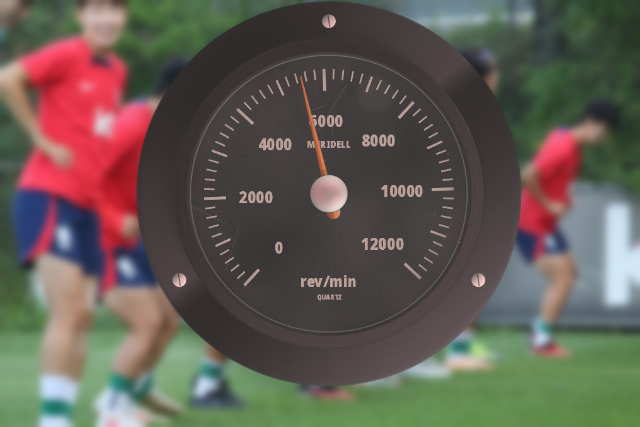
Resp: 5500 rpm
